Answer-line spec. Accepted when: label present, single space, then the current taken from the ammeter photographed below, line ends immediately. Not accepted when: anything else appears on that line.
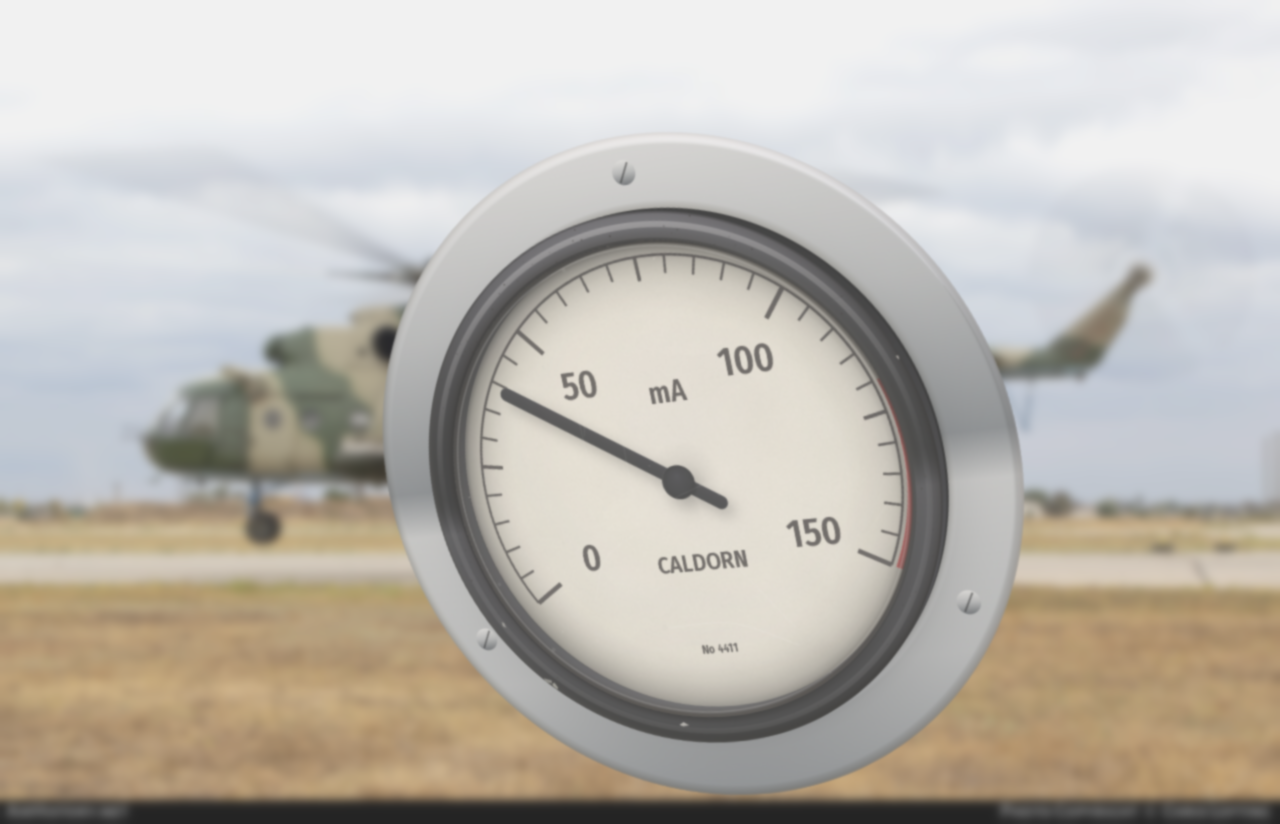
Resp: 40 mA
